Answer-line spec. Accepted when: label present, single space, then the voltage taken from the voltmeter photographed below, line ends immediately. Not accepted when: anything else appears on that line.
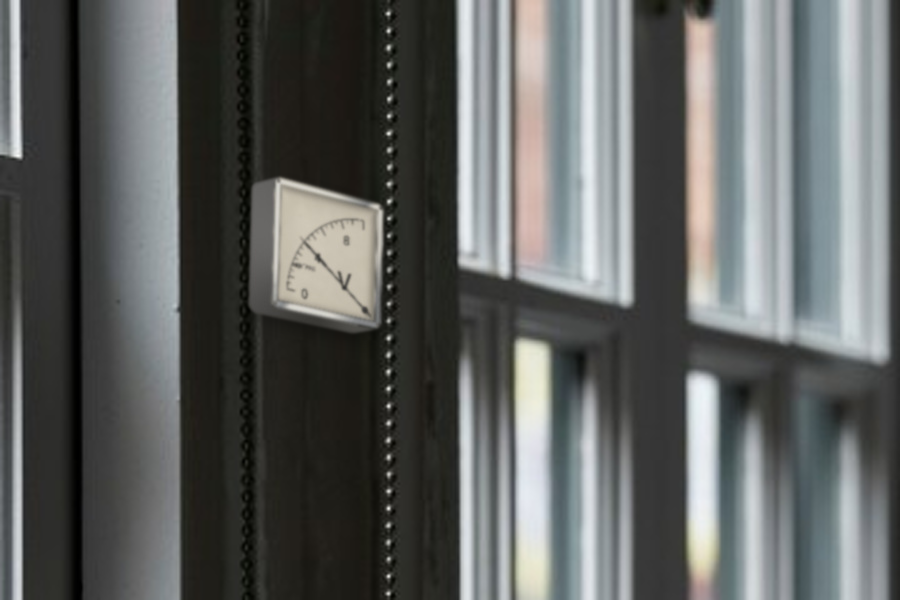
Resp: 4 V
